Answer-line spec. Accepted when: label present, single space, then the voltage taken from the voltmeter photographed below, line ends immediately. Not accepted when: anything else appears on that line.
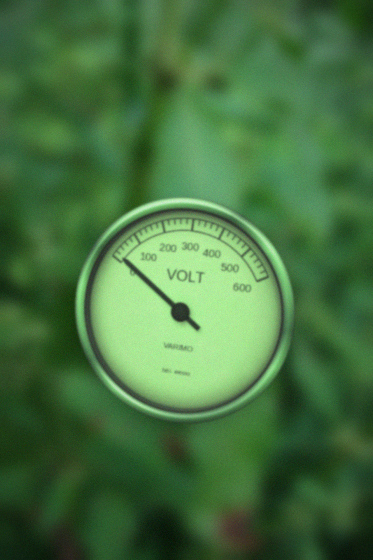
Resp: 20 V
